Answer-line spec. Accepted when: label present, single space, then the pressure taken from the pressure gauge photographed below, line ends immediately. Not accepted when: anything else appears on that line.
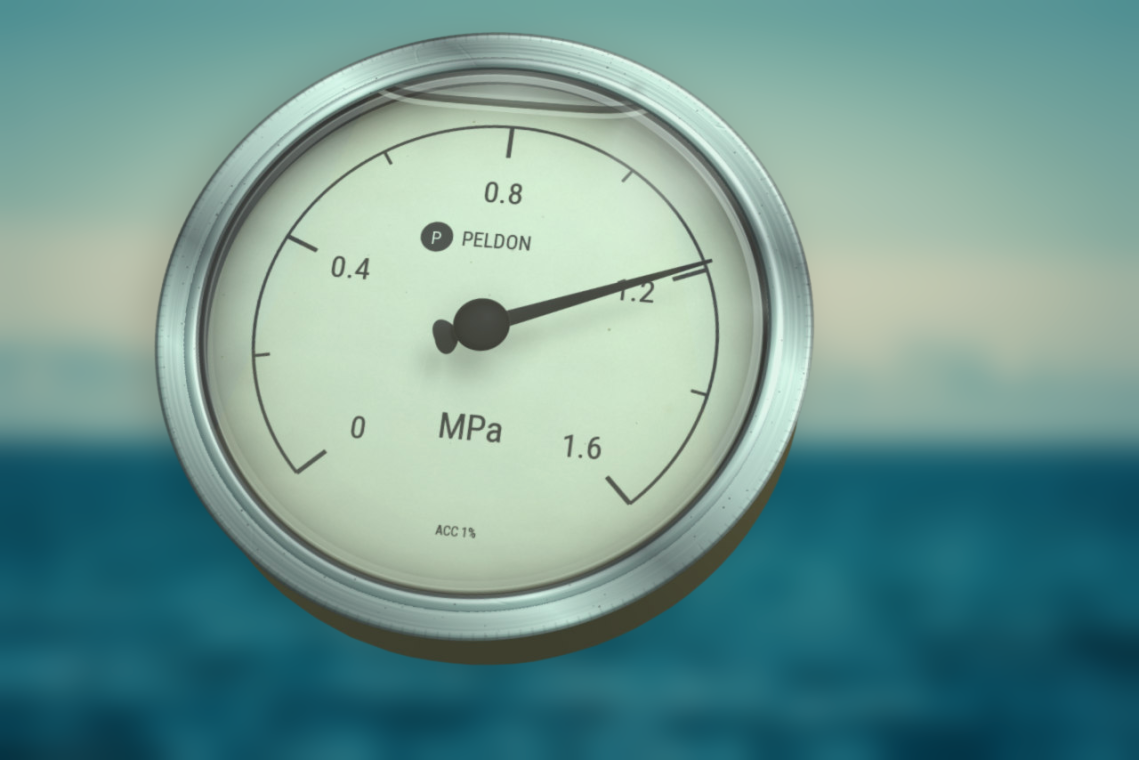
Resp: 1.2 MPa
